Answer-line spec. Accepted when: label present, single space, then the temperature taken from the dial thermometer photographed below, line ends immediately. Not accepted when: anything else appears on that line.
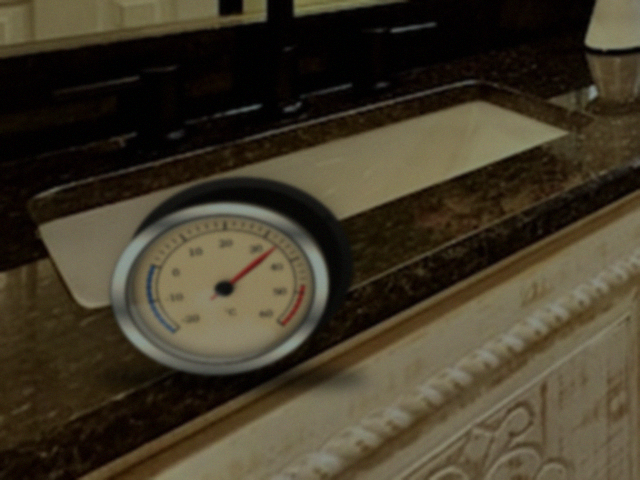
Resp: 34 °C
